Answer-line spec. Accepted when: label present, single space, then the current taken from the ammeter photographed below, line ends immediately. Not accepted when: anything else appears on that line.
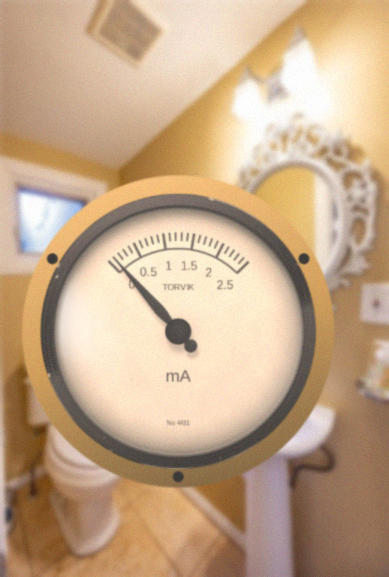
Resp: 0.1 mA
